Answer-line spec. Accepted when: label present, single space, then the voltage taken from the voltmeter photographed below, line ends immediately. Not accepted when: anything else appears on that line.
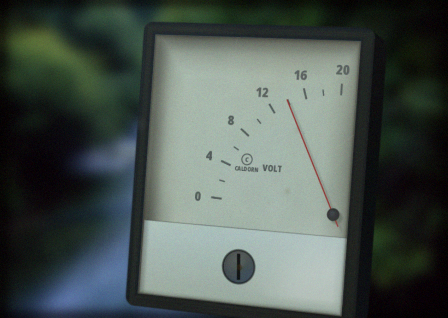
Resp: 14 V
